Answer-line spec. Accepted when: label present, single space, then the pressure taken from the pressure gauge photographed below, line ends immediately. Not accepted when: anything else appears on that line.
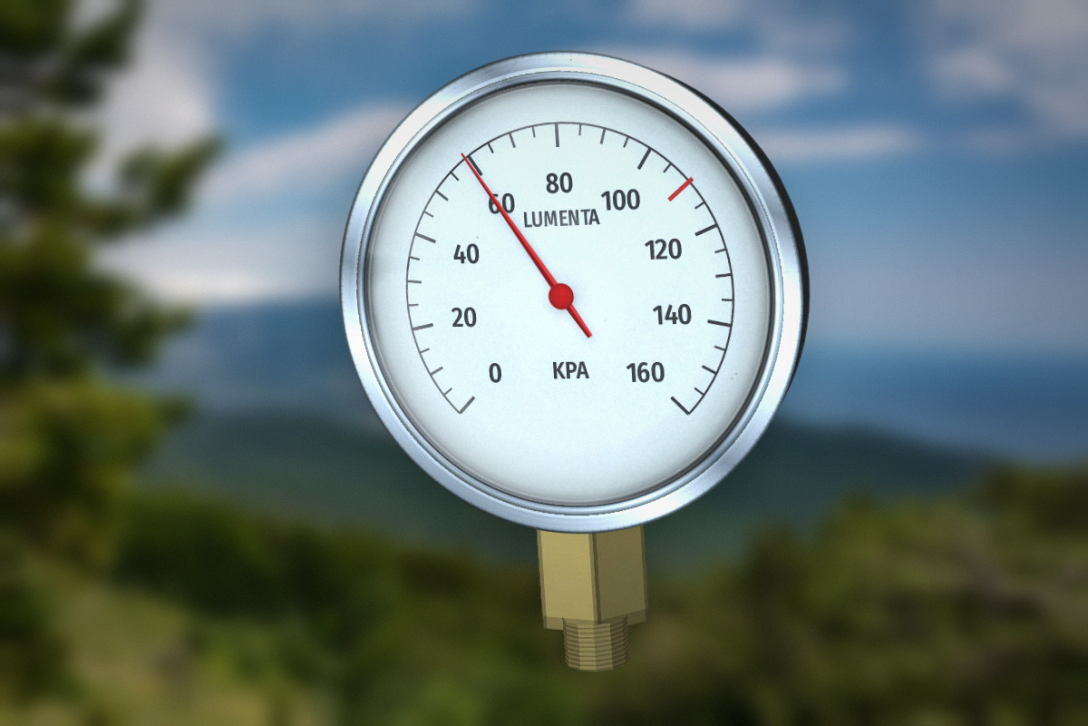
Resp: 60 kPa
